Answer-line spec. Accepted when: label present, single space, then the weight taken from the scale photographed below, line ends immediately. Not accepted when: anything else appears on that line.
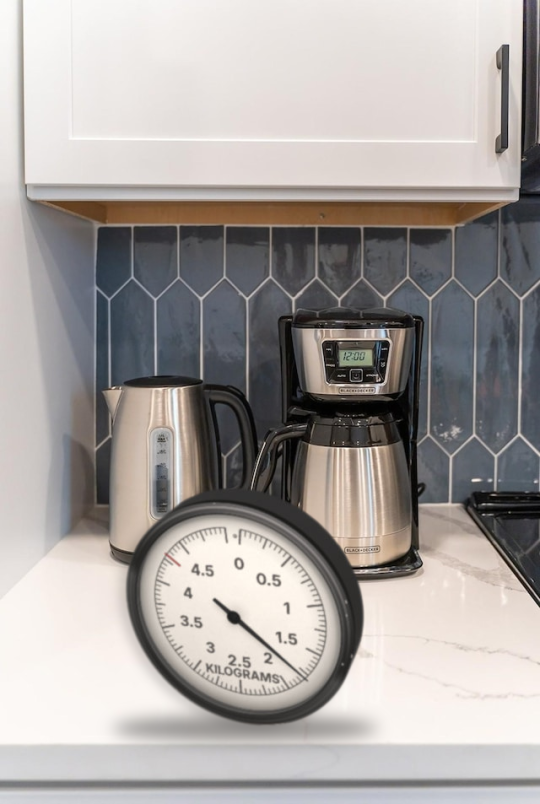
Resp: 1.75 kg
